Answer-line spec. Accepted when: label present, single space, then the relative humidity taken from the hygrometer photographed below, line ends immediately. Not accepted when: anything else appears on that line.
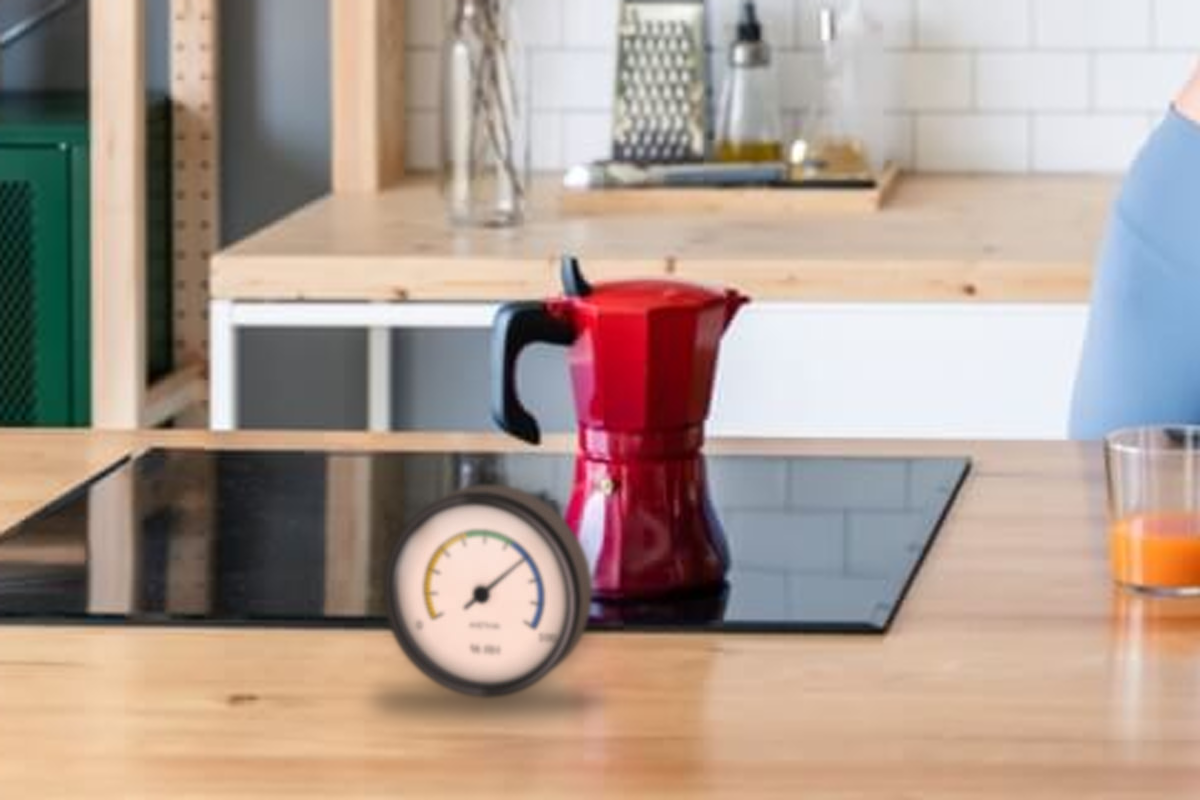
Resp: 70 %
